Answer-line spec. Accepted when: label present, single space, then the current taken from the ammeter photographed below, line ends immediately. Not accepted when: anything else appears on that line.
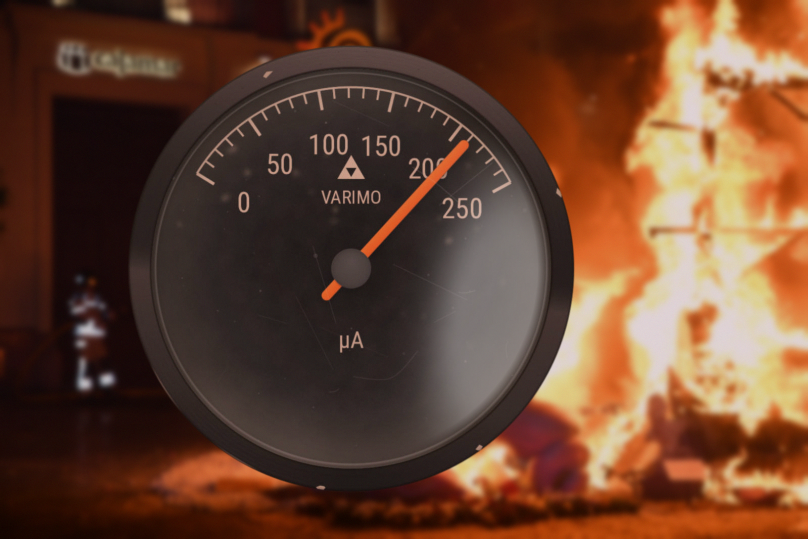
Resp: 210 µA
